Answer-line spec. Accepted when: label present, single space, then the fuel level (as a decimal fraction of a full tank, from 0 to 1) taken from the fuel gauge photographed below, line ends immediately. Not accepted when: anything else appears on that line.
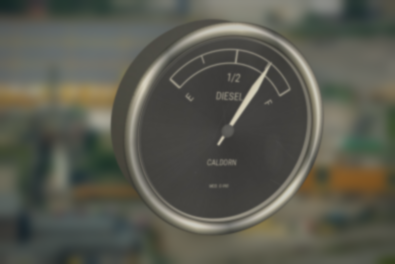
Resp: 0.75
